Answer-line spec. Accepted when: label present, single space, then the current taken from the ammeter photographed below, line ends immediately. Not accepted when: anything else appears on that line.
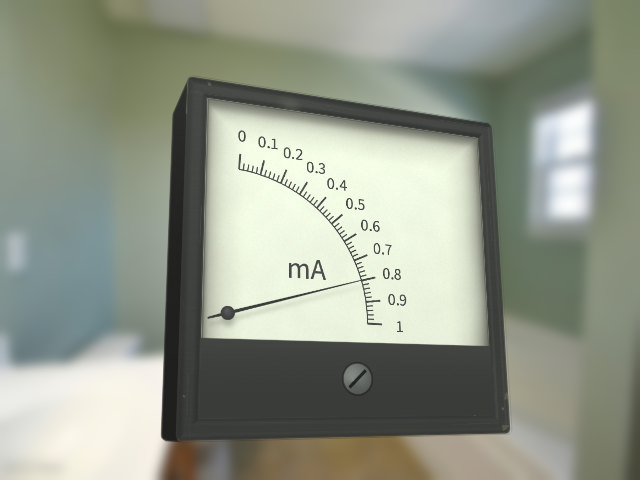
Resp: 0.8 mA
